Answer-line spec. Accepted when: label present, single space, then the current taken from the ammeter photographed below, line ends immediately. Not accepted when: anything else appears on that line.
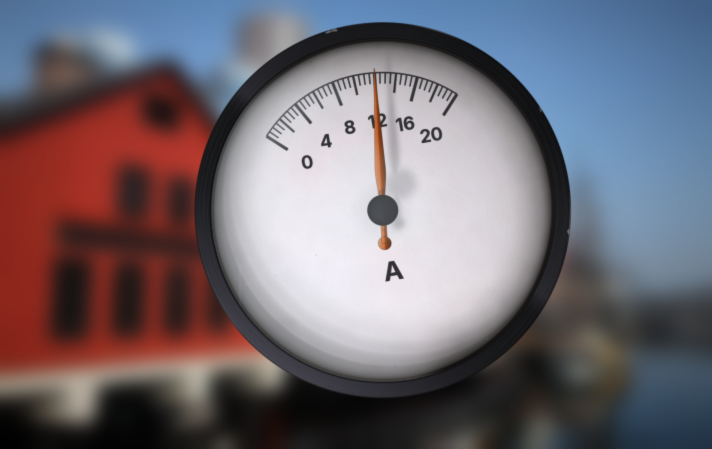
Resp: 12 A
